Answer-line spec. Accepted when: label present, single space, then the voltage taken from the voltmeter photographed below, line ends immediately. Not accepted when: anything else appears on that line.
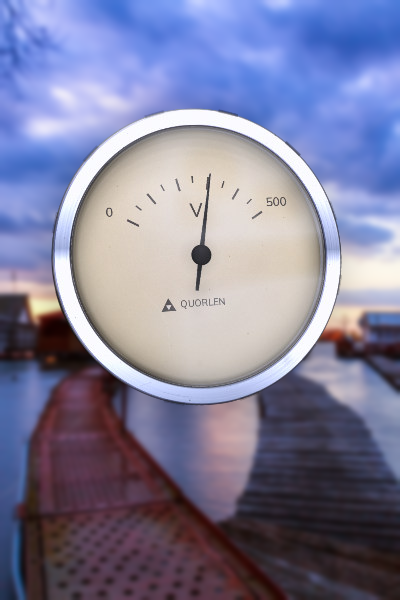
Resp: 300 V
